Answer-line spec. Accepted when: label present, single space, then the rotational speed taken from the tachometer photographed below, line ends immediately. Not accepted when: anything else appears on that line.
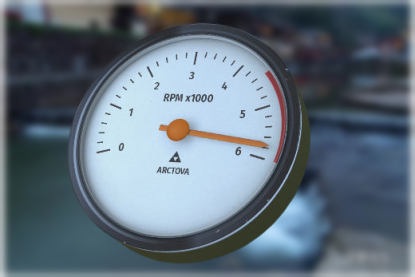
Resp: 5800 rpm
